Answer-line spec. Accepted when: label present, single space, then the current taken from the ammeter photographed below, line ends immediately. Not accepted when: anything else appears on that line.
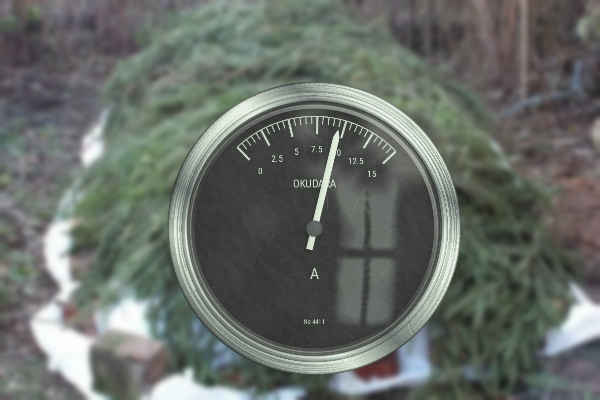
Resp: 9.5 A
